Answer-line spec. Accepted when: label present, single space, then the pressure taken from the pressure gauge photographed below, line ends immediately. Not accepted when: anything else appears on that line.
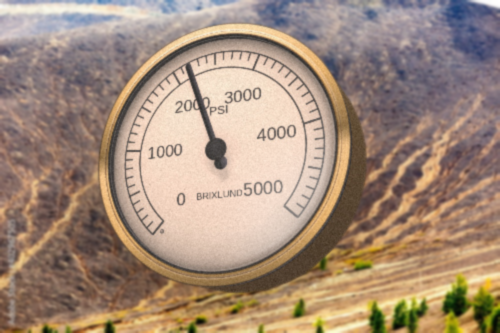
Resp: 2200 psi
